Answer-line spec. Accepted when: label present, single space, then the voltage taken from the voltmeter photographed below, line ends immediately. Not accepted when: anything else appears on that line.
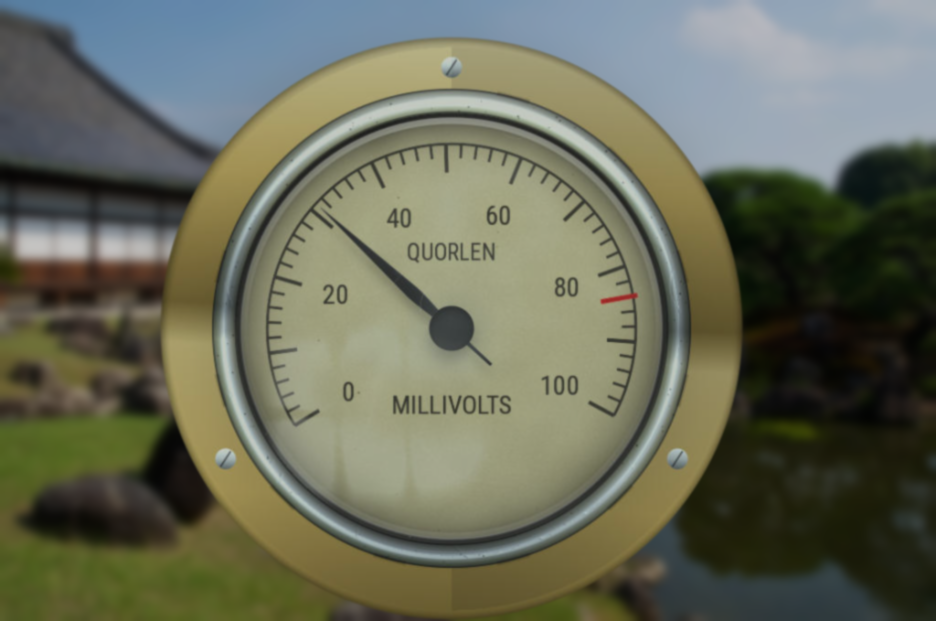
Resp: 31 mV
